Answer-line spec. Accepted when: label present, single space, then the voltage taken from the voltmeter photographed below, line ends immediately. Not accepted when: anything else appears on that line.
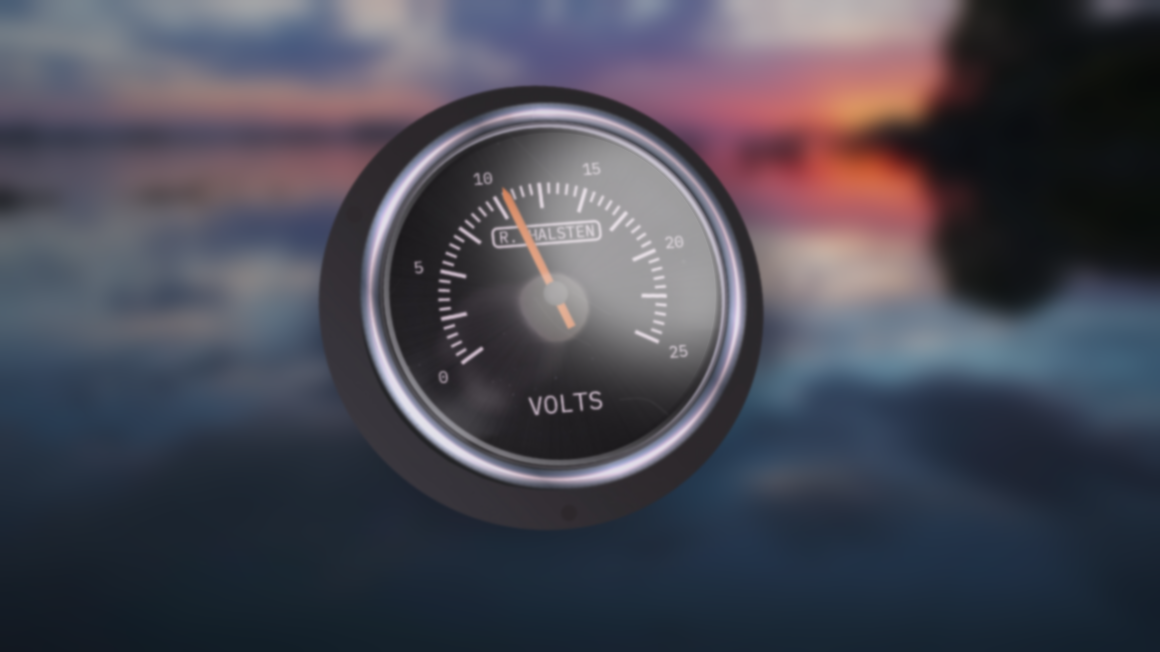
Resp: 10.5 V
